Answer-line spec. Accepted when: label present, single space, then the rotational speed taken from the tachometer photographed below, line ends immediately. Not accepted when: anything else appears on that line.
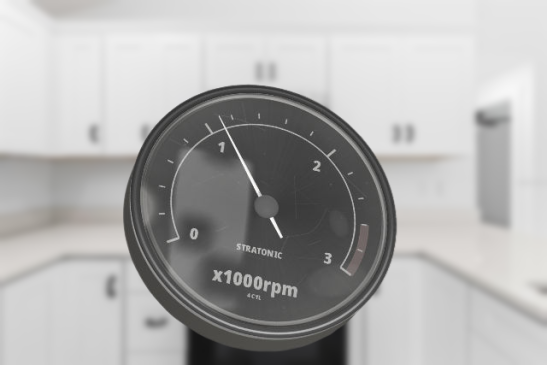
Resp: 1100 rpm
